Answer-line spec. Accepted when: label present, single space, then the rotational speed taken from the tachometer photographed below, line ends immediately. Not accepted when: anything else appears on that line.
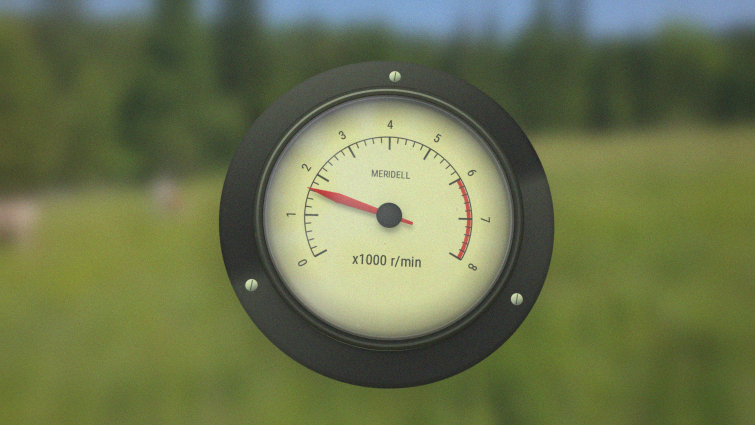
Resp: 1600 rpm
